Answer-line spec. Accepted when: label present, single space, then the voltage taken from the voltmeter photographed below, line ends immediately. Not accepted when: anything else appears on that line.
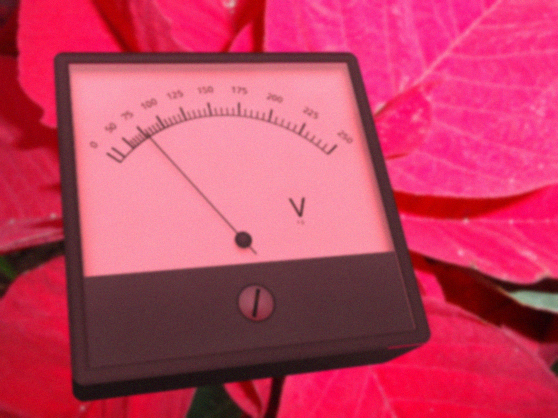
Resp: 75 V
